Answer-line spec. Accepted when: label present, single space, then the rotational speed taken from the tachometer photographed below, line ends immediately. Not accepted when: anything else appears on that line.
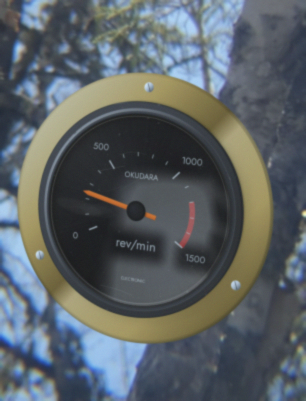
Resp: 250 rpm
